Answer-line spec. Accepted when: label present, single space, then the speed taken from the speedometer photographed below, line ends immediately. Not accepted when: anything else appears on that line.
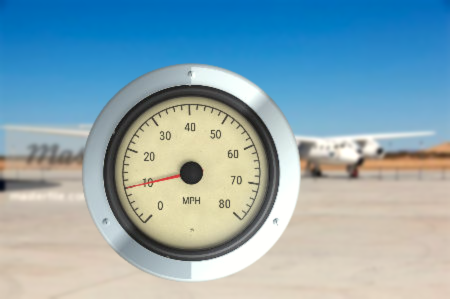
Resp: 10 mph
